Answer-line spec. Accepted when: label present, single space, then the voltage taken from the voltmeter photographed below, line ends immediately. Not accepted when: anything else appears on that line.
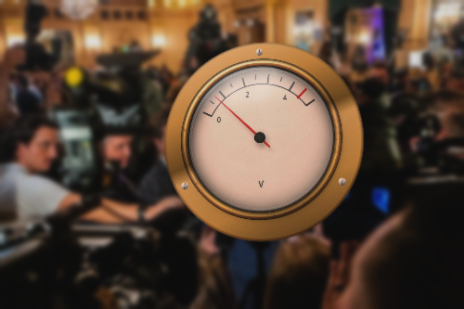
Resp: 0.75 V
